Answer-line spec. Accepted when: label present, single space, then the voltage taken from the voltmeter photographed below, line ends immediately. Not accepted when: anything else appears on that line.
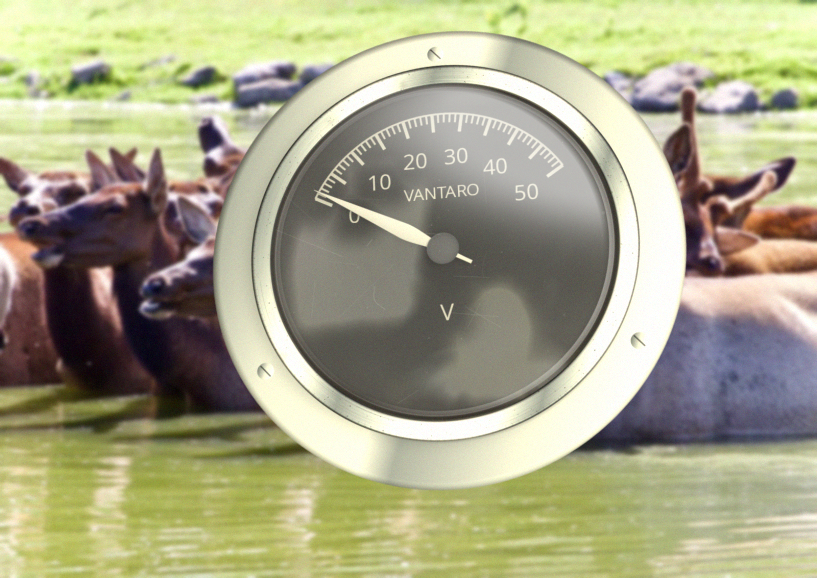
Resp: 1 V
